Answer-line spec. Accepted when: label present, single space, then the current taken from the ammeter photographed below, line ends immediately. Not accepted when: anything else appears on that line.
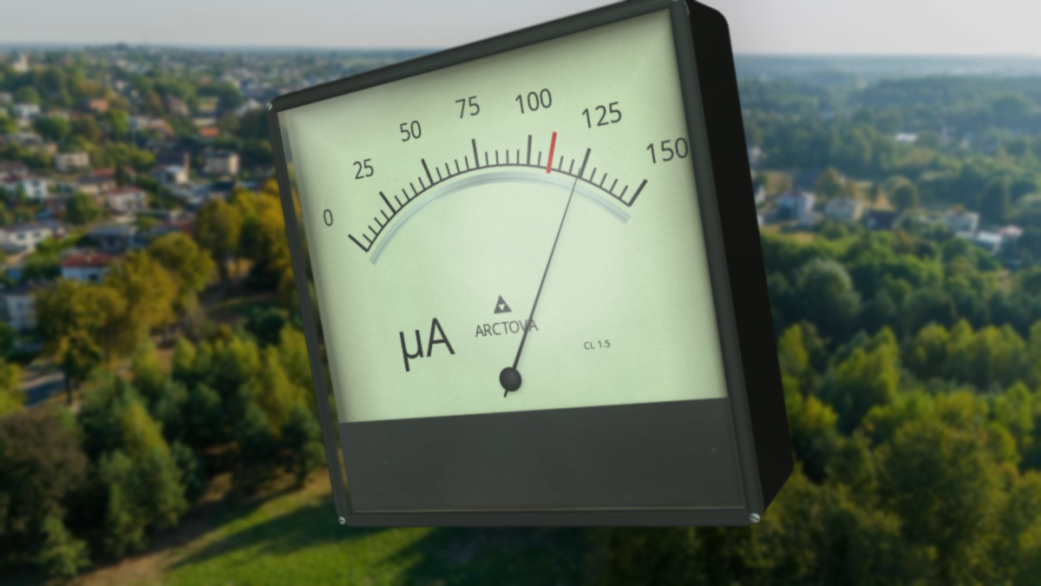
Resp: 125 µA
